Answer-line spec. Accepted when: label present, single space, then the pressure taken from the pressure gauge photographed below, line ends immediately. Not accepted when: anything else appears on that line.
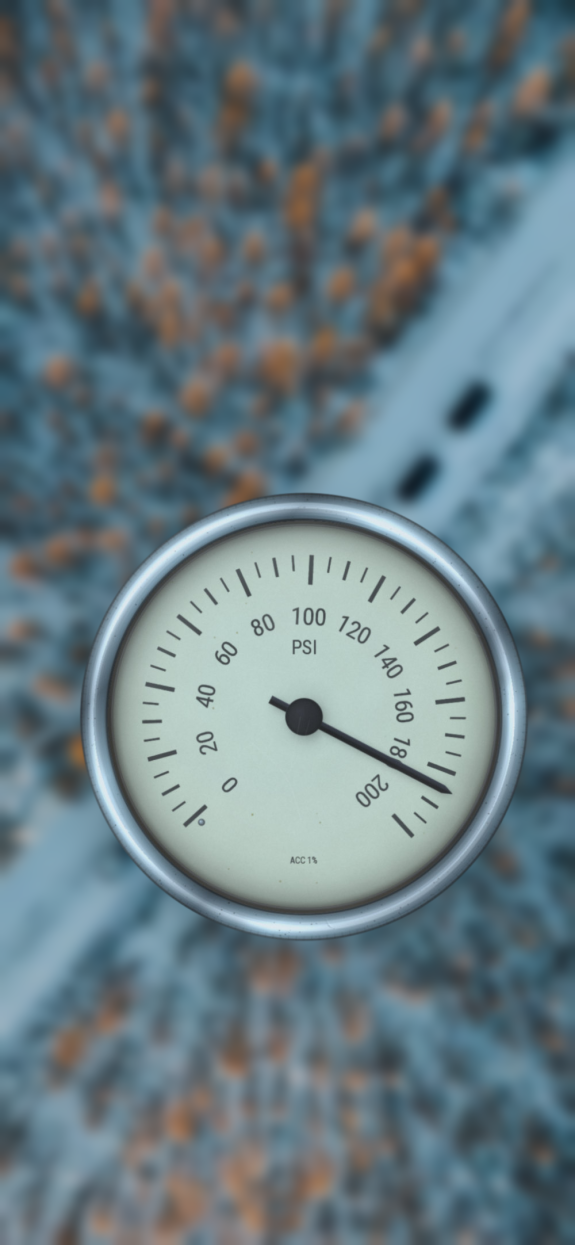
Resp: 185 psi
